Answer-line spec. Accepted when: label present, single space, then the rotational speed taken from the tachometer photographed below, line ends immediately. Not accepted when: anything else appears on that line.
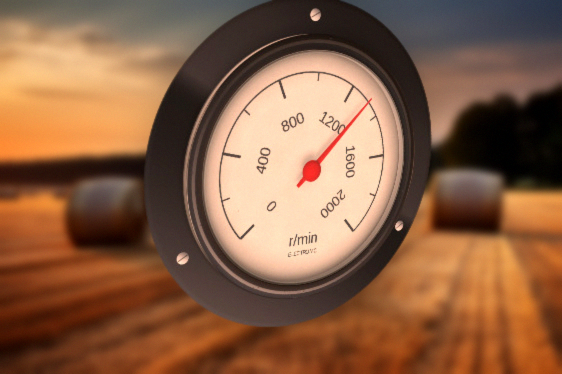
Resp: 1300 rpm
